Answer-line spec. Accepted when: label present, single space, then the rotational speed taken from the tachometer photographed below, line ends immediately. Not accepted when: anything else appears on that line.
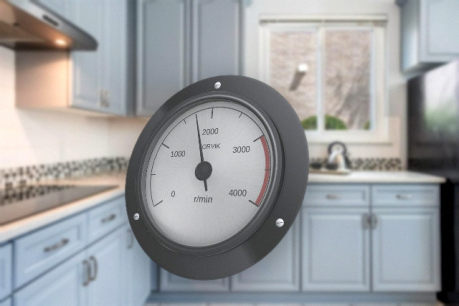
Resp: 1750 rpm
